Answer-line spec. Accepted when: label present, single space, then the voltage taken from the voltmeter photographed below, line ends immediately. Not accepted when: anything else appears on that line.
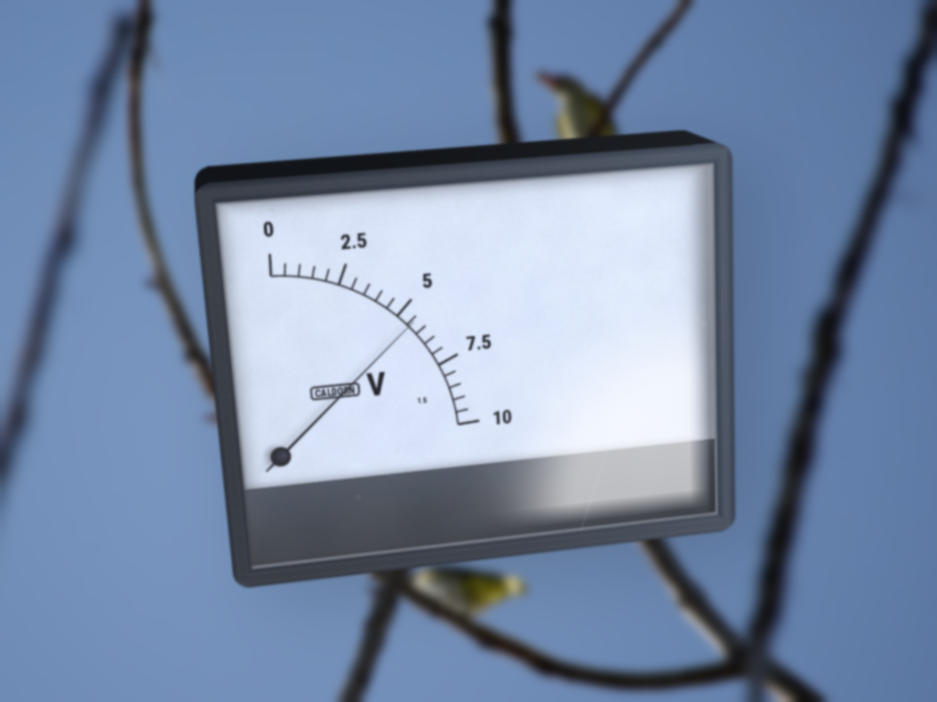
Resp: 5.5 V
